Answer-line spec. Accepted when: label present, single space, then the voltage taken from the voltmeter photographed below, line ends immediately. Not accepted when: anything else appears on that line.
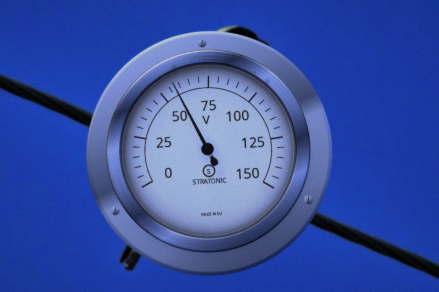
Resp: 57.5 V
